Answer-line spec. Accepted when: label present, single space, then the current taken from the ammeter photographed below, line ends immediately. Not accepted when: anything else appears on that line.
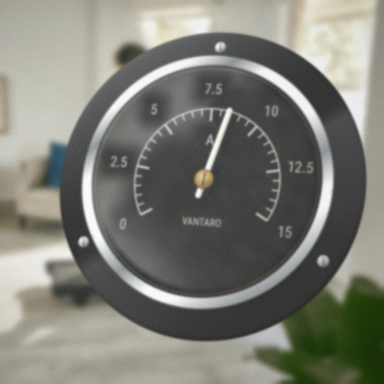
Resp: 8.5 A
